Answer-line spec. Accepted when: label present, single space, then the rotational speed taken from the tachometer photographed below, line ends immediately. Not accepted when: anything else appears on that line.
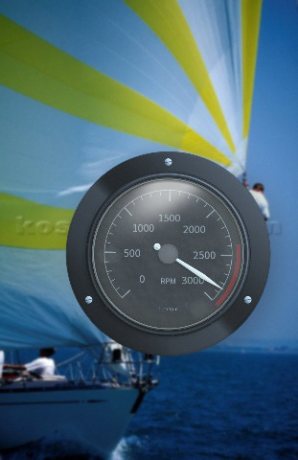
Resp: 2850 rpm
